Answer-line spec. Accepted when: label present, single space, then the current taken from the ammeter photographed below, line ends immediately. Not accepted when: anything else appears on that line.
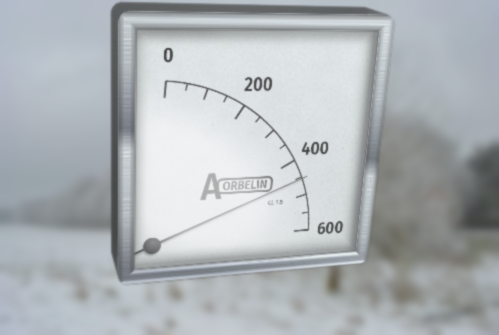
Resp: 450 A
